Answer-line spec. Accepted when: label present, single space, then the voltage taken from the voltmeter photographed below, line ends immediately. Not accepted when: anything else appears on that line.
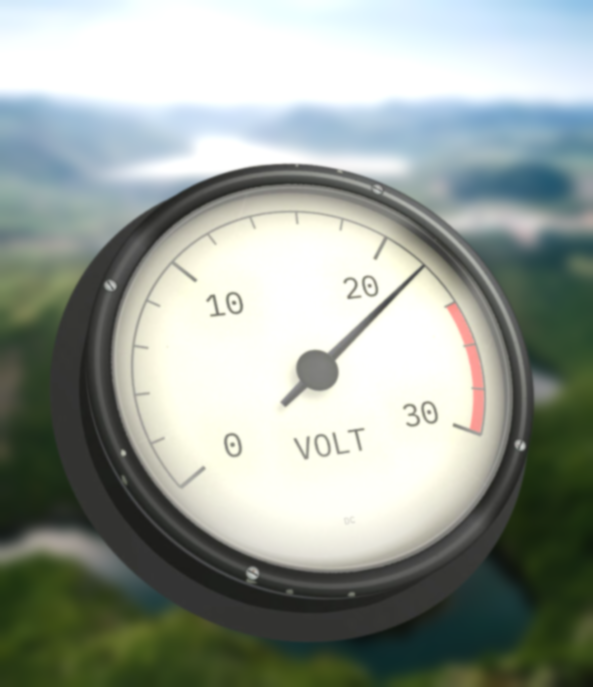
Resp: 22 V
